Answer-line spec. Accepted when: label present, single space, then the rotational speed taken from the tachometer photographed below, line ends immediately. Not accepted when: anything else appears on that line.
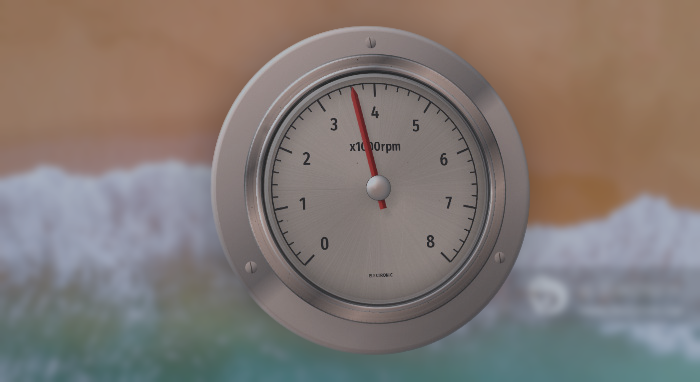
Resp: 3600 rpm
